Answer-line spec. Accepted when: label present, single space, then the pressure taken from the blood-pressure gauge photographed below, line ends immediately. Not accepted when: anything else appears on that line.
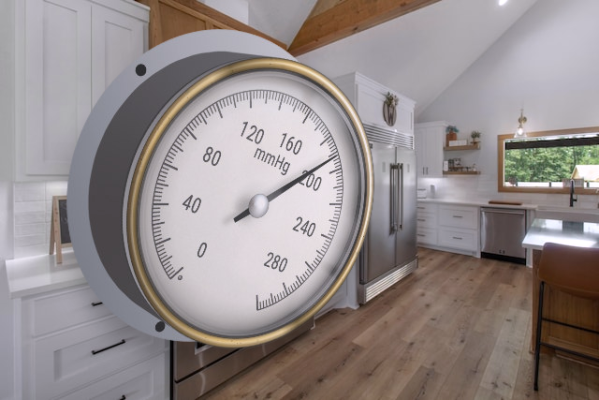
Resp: 190 mmHg
